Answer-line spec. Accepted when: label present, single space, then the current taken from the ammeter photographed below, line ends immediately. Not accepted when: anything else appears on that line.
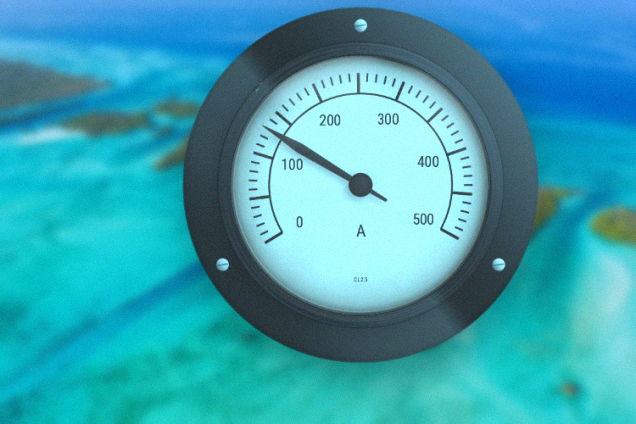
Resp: 130 A
